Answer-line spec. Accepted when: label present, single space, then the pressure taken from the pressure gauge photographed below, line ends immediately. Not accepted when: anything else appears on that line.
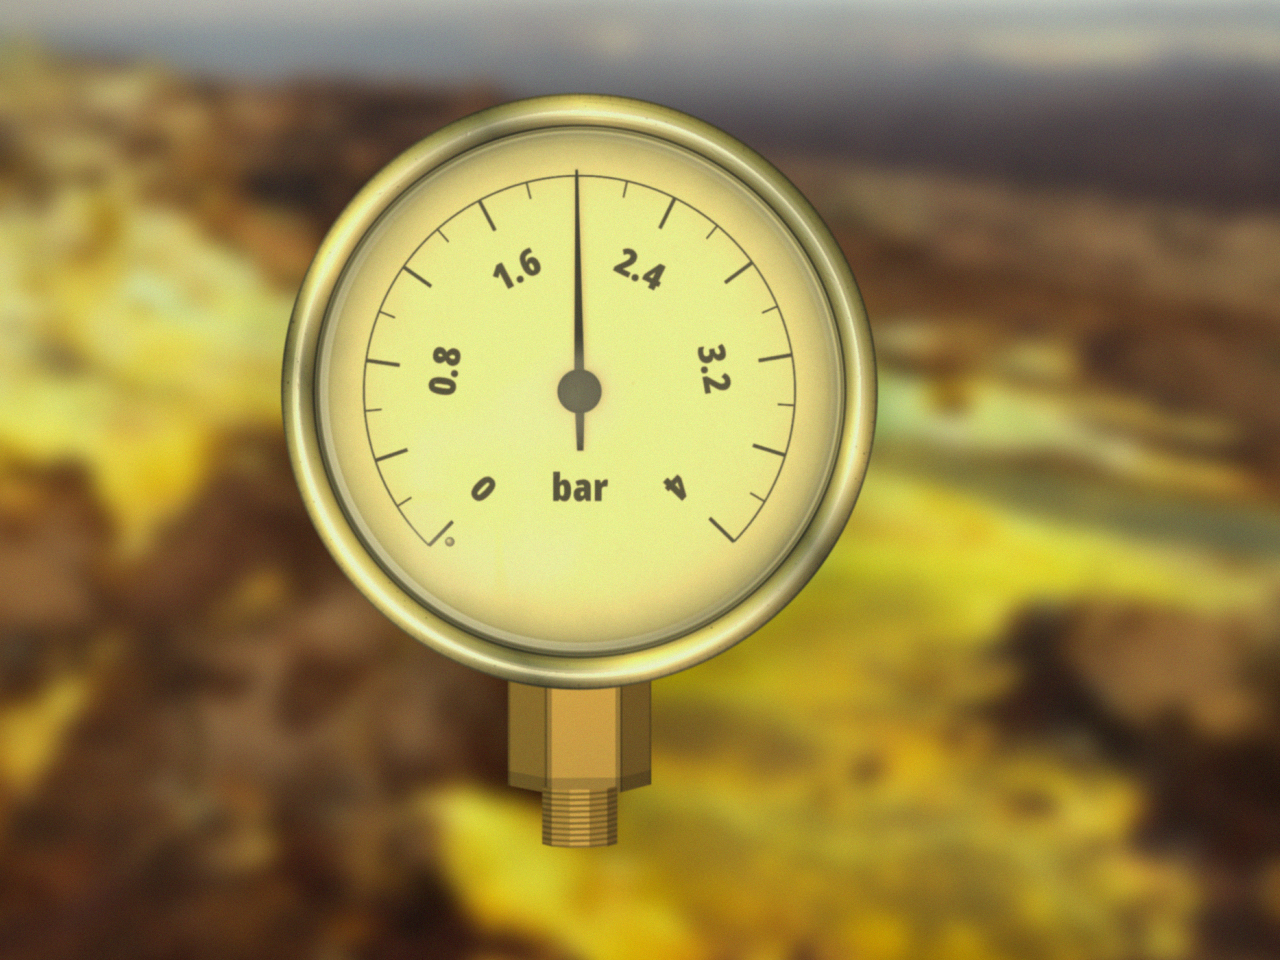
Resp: 2 bar
